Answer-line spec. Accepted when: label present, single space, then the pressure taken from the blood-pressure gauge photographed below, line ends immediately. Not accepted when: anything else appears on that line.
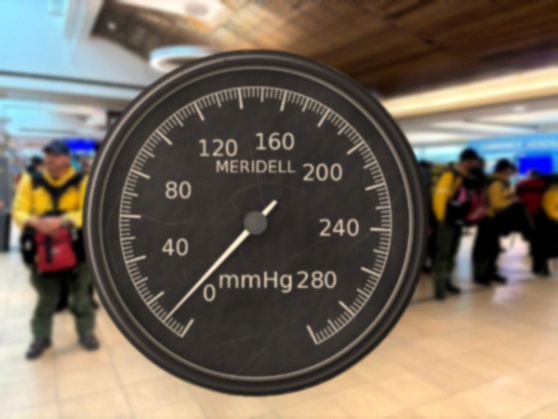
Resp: 10 mmHg
